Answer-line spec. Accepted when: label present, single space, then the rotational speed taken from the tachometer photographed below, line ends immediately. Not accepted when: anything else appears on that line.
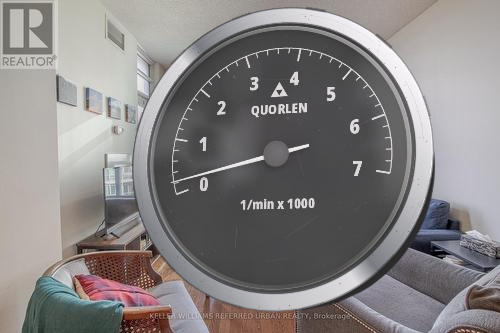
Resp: 200 rpm
